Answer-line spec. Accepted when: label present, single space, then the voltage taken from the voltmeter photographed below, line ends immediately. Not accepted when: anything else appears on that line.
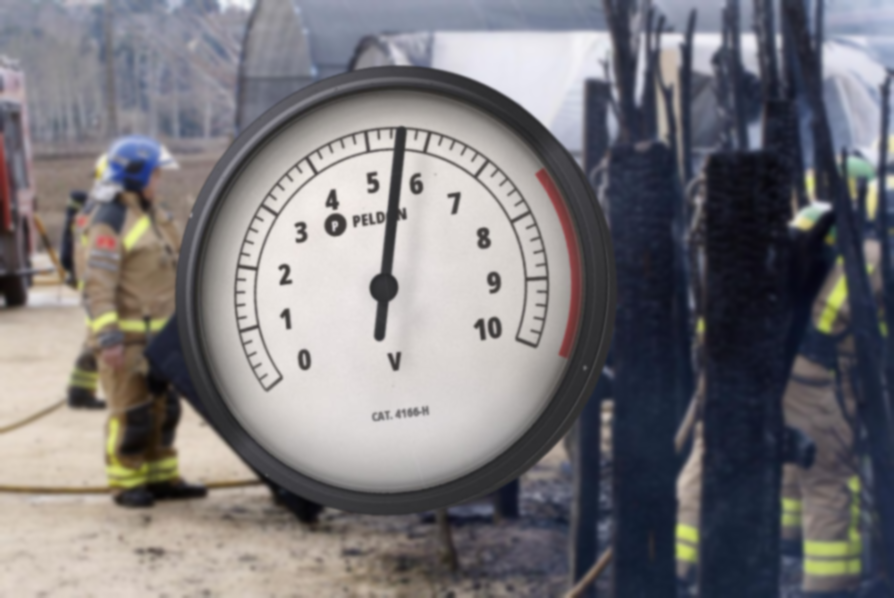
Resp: 5.6 V
